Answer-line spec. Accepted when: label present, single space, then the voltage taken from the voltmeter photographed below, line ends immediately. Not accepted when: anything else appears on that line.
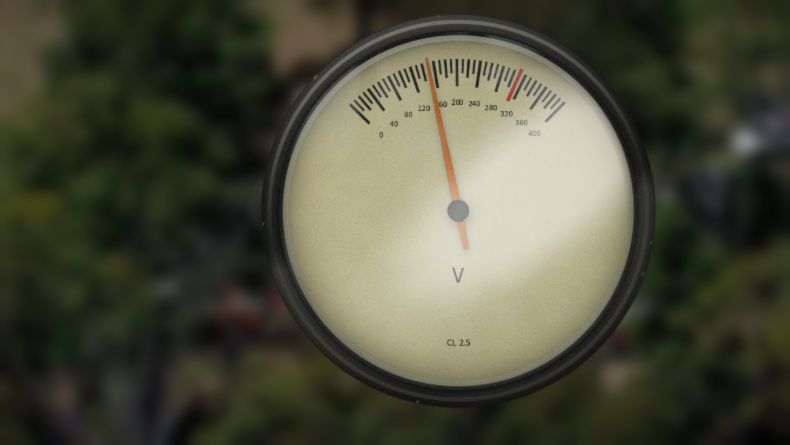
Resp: 150 V
